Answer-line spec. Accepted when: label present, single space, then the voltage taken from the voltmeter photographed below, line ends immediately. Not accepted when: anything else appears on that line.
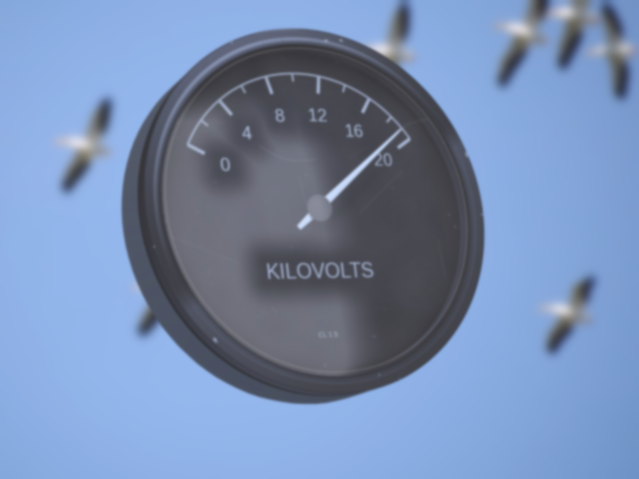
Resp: 19 kV
